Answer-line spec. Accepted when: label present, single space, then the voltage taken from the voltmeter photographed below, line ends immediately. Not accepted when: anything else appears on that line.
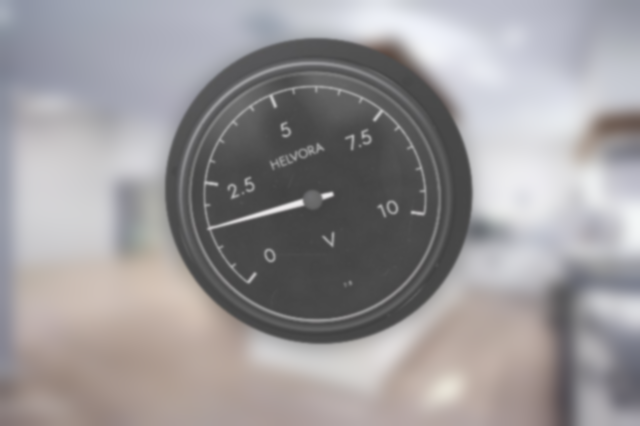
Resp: 1.5 V
